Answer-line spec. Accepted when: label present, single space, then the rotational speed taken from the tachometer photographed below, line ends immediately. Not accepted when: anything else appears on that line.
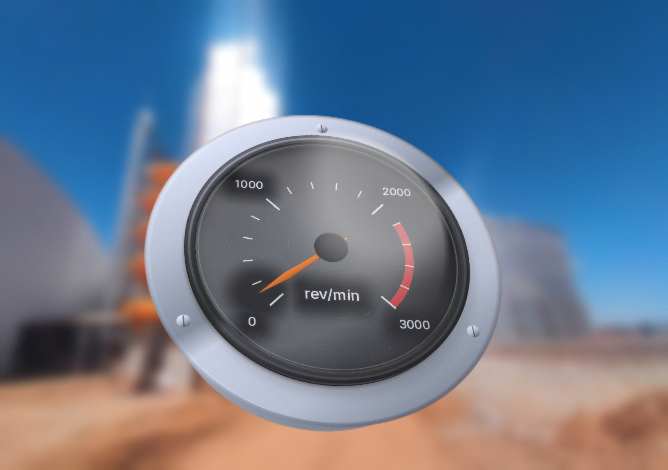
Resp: 100 rpm
